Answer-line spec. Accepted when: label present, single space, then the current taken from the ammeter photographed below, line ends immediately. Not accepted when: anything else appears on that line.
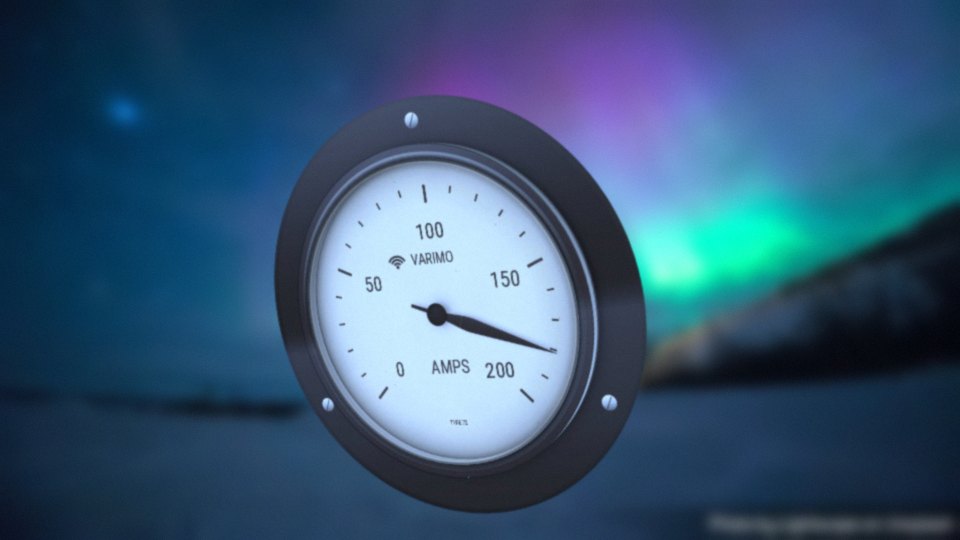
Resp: 180 A
